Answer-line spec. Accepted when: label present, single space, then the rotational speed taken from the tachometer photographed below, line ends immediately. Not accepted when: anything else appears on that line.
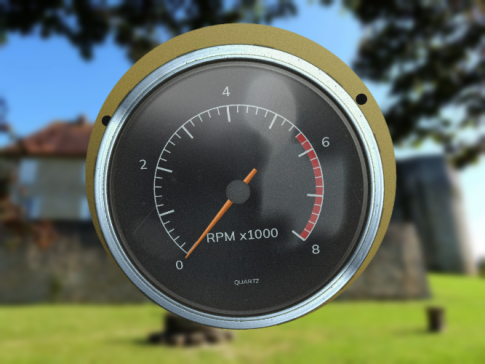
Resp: 0 rpm
